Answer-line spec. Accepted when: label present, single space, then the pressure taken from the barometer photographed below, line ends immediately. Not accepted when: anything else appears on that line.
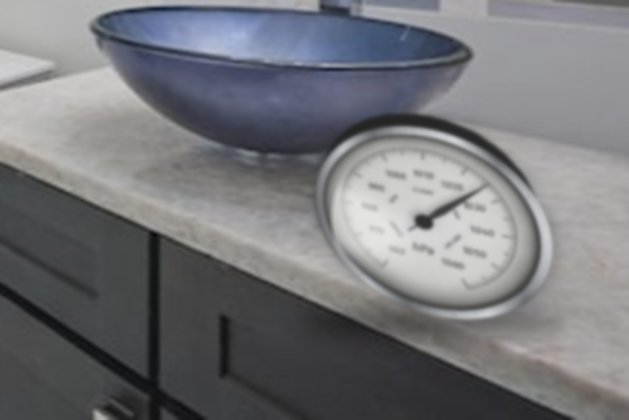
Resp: 1025 hPa
